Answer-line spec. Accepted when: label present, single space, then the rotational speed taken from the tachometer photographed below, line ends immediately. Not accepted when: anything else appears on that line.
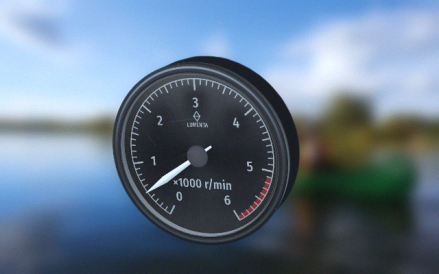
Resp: 500 rpm
